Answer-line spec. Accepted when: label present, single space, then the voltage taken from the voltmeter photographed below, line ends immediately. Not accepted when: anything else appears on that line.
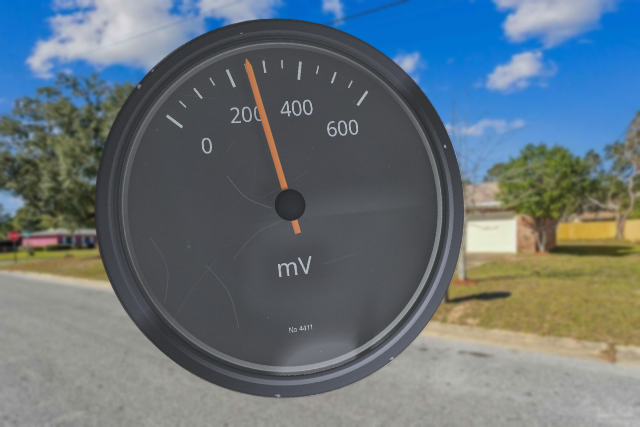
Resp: 250 mV
